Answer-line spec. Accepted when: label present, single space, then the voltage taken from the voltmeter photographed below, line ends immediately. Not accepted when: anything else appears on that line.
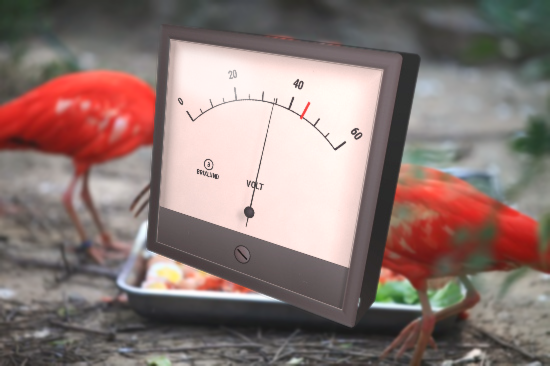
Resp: 35 V
